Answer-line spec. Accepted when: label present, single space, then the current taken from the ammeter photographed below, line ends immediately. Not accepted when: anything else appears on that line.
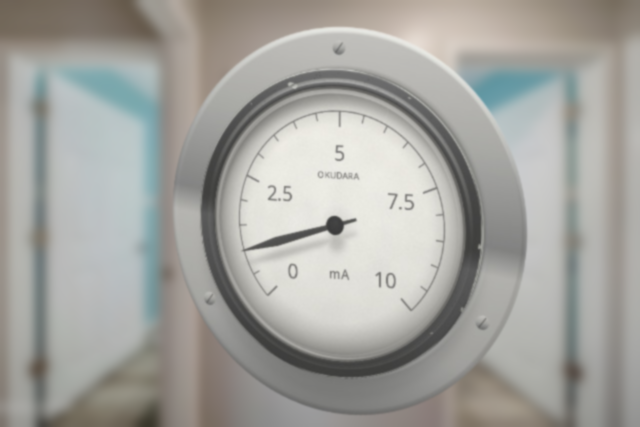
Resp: 1 mA
